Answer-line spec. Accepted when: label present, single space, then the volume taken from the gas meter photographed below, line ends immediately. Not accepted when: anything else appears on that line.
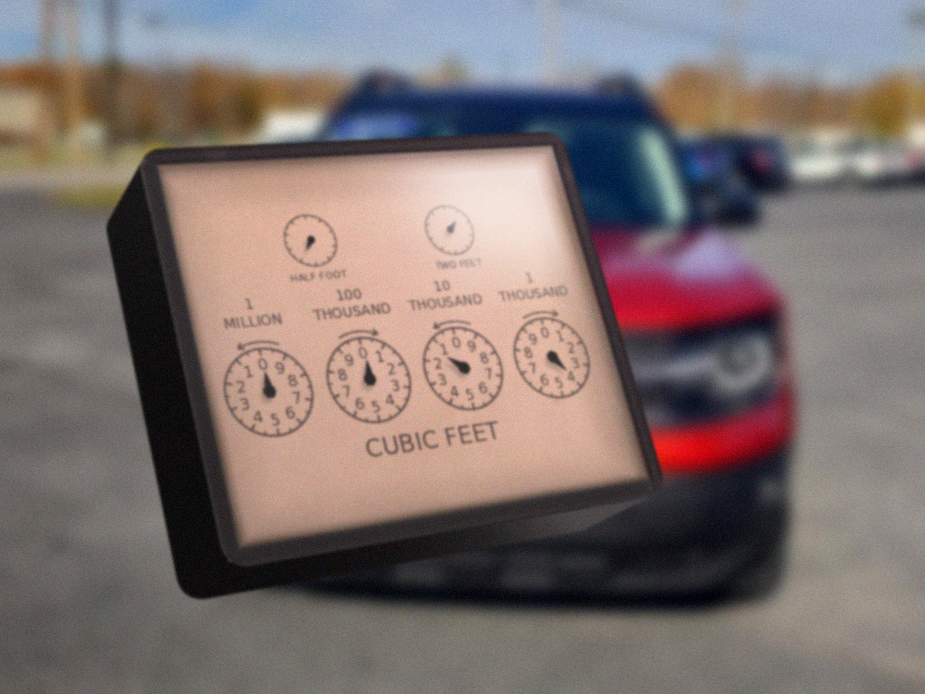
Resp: 1400 ft³
